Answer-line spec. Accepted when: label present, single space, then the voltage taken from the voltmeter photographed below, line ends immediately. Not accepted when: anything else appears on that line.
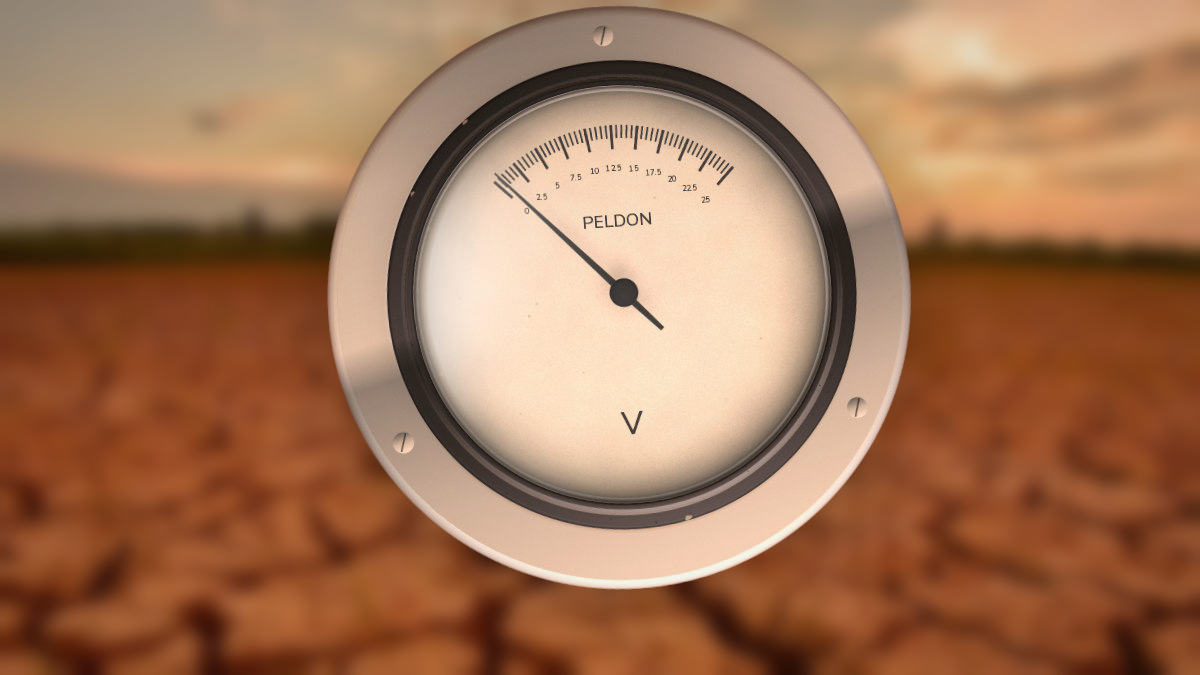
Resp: 0.5 V
